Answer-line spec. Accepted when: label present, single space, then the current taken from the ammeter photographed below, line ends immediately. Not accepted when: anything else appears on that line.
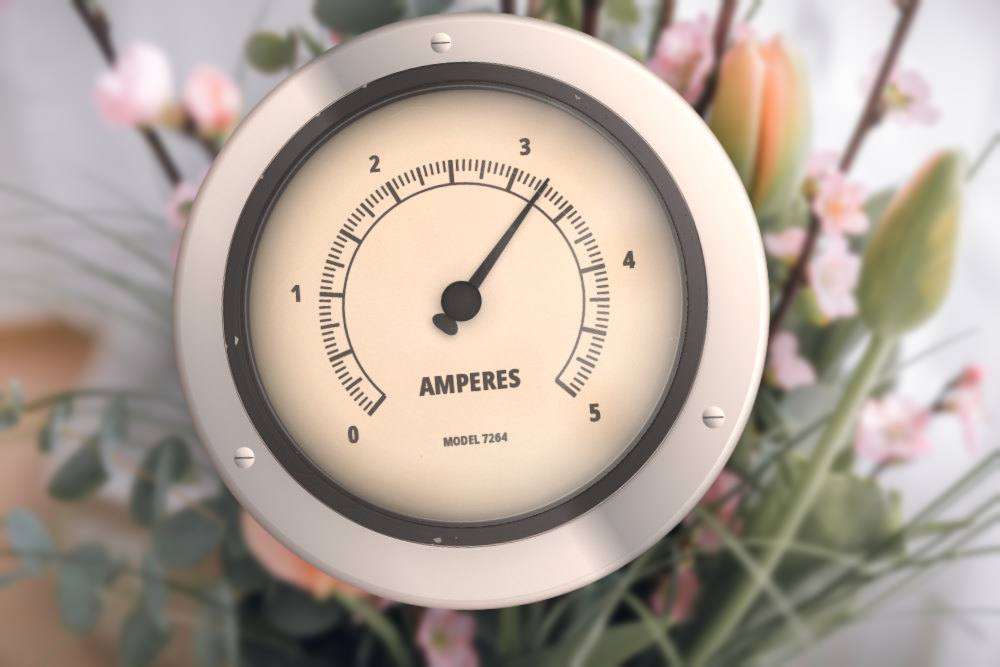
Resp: 3.25 A
